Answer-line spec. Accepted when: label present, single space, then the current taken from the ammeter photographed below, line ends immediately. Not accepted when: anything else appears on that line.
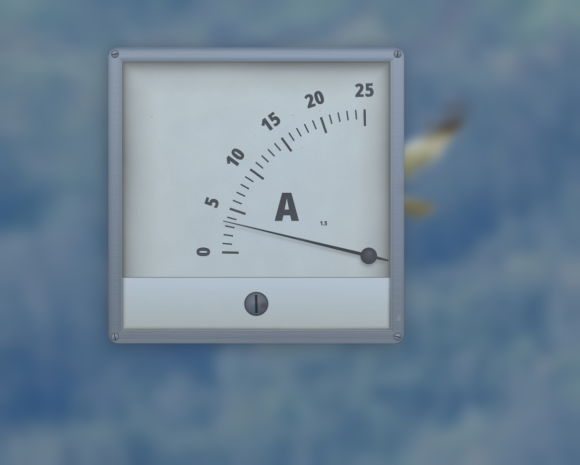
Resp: 3.5 A
